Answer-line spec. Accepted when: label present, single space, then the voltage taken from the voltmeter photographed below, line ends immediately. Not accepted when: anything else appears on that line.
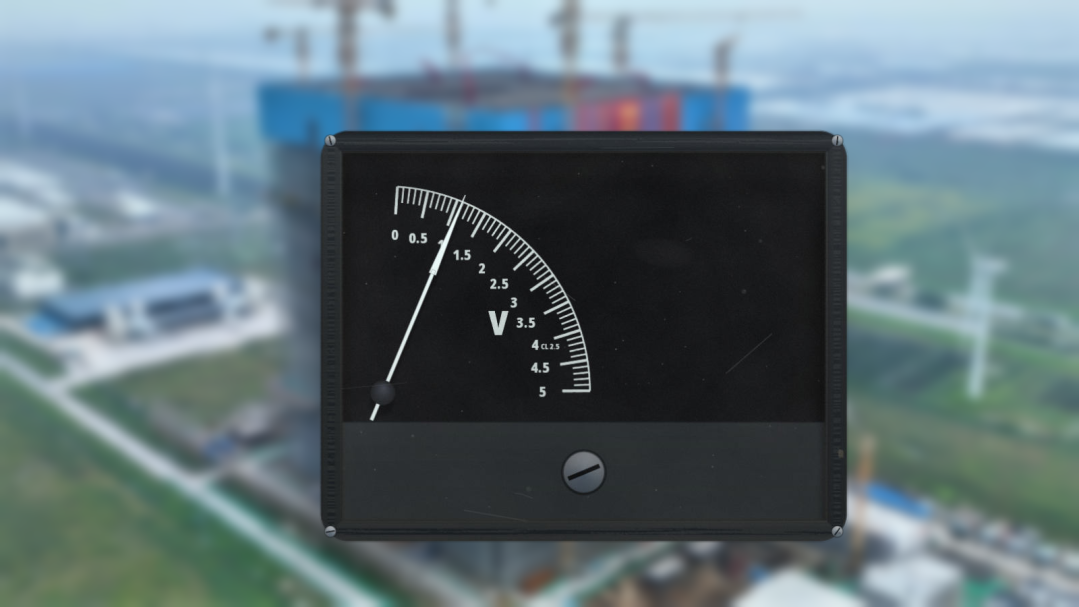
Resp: 1.1 V
